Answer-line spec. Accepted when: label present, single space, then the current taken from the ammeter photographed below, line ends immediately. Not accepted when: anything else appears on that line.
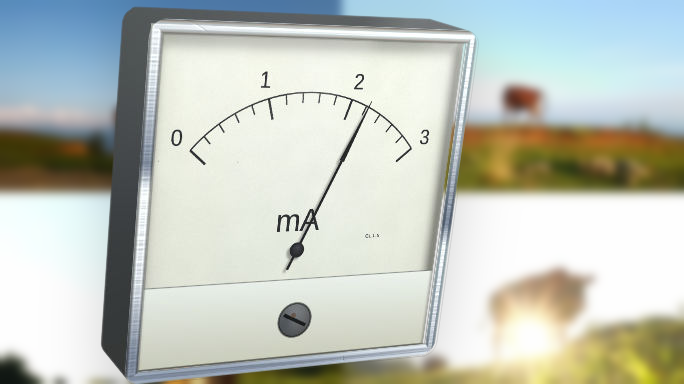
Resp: 2.2 mA
